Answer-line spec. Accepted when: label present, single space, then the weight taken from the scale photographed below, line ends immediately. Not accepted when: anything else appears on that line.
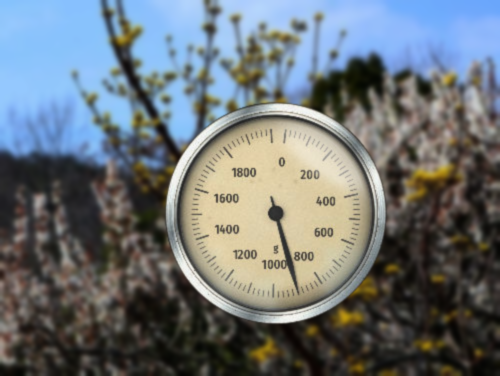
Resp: 900 g
